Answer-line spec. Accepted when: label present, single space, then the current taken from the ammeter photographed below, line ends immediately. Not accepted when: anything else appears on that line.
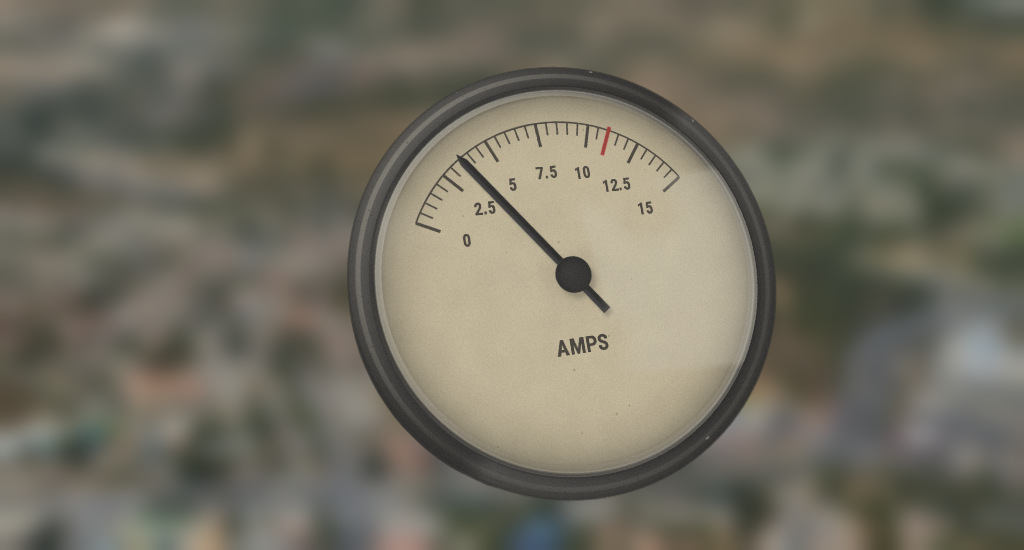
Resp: 3.5 A
